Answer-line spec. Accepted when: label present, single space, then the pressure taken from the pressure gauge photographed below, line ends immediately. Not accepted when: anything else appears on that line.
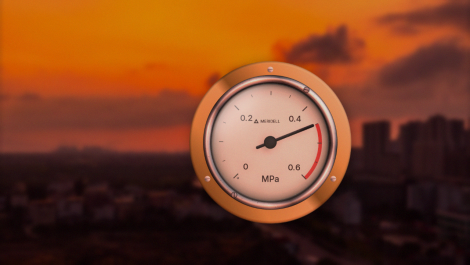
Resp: 0.45 MPa
